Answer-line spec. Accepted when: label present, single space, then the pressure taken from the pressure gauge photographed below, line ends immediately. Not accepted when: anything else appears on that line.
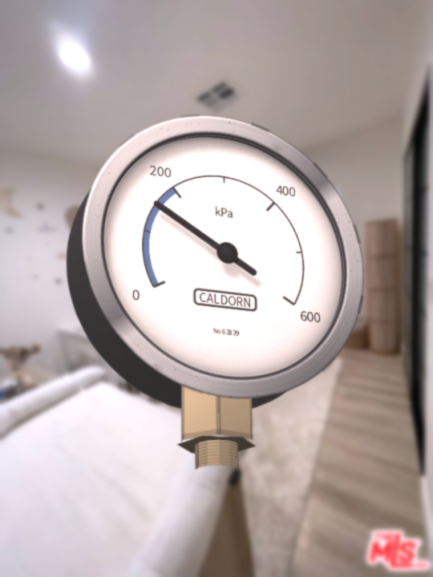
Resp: 150 kPa
